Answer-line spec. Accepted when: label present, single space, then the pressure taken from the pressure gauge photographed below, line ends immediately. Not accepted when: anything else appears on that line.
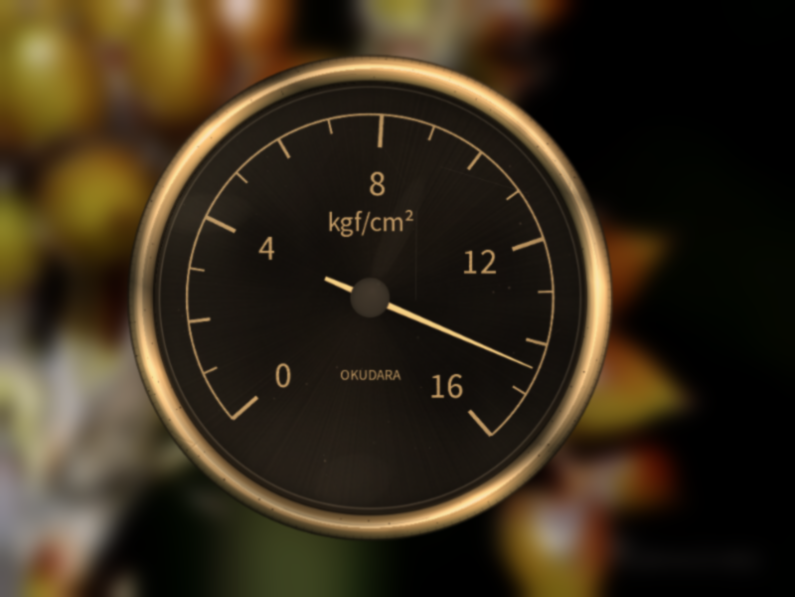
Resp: 14.5 kg/cm²
